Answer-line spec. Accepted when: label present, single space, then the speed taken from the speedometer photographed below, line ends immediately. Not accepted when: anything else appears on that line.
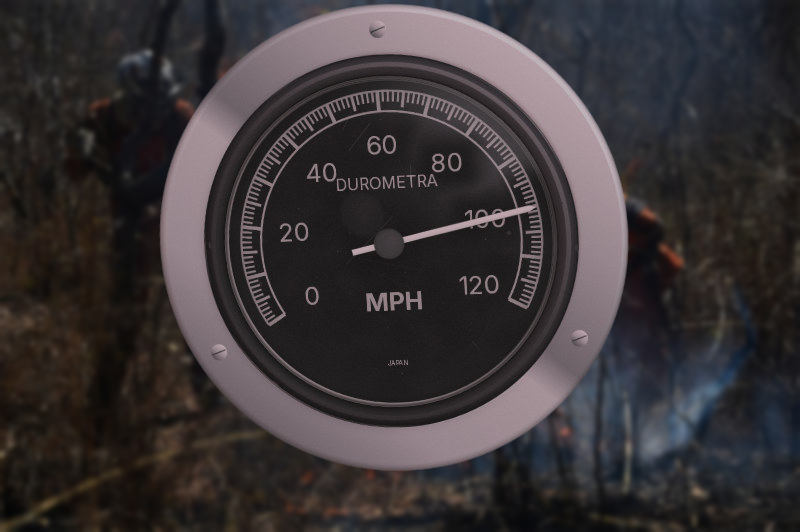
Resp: 100 mph
